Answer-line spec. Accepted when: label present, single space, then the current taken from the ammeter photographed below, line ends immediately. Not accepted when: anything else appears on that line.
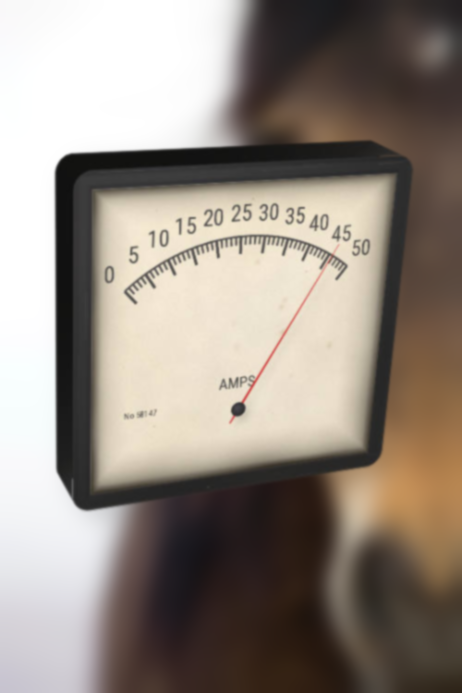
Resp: 45 A
